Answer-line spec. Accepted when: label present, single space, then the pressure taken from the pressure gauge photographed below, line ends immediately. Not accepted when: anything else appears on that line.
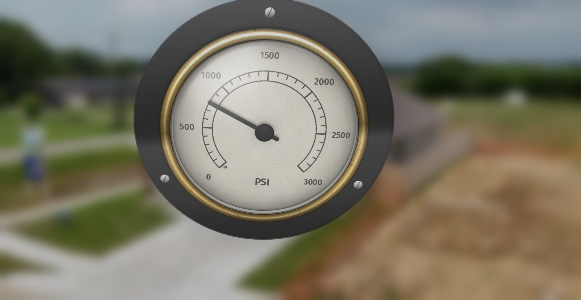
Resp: 800 psi
